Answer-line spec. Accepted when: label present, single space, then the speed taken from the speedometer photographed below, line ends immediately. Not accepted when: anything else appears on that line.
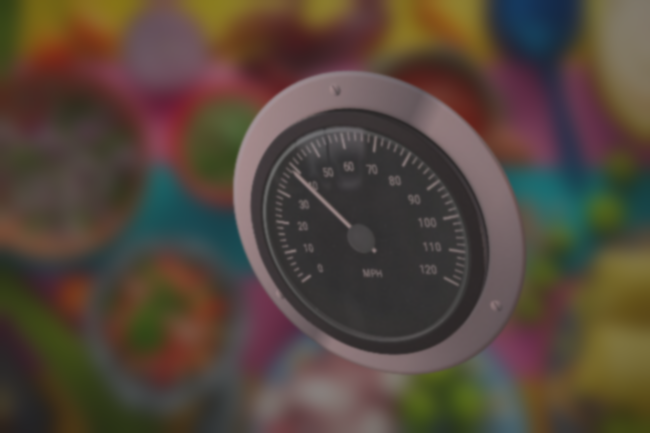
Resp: 40 mph
